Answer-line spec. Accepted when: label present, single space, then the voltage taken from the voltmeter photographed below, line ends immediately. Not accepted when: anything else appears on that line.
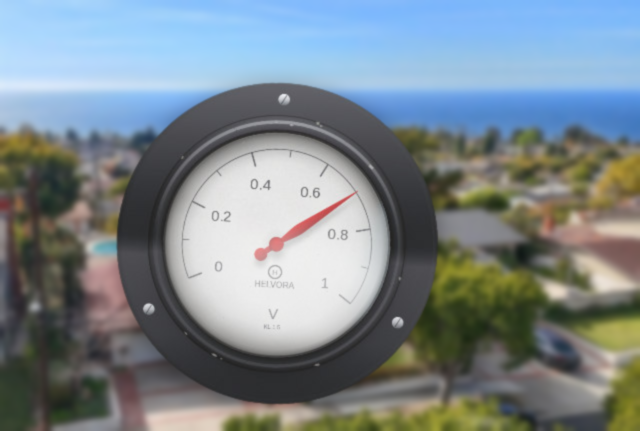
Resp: 0.7 V
